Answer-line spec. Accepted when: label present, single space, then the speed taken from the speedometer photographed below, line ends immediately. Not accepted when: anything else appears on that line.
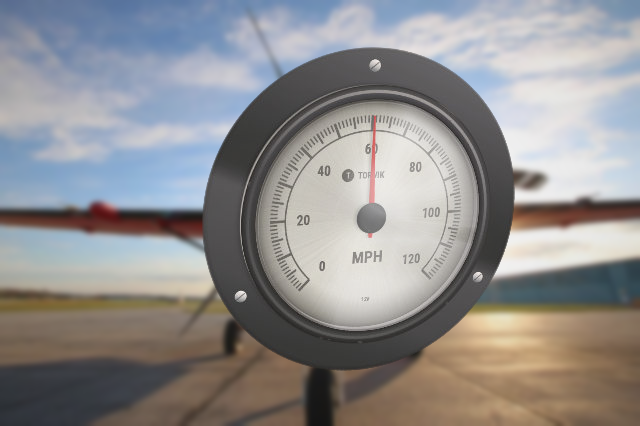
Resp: 60 mph
